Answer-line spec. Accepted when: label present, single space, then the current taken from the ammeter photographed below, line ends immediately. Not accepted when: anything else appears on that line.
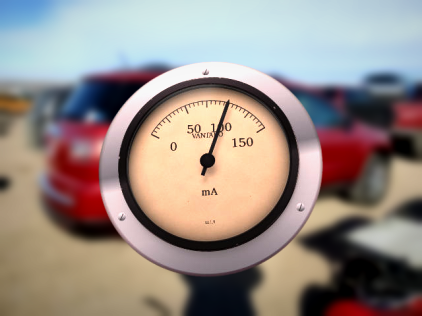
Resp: 100 mA
